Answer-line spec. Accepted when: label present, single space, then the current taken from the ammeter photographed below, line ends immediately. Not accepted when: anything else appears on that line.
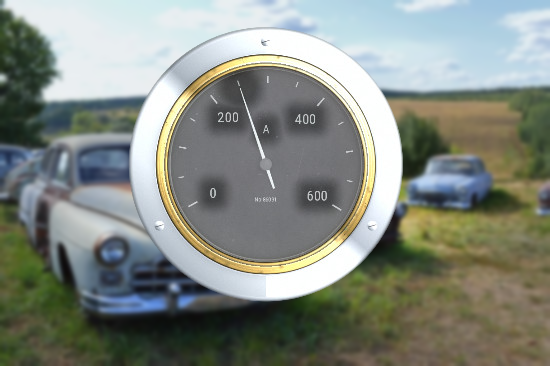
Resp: 250 A
